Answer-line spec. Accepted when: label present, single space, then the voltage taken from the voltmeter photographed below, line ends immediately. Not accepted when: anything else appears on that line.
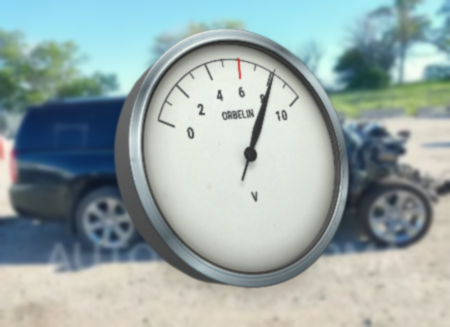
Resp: 8 V
